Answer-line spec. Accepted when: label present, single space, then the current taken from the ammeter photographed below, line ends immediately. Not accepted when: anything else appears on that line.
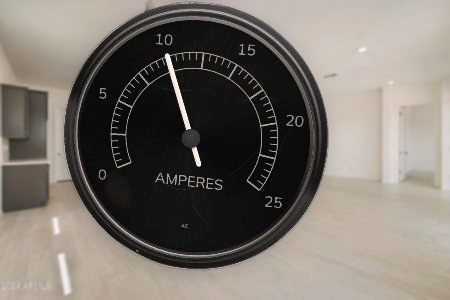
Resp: 10 A
